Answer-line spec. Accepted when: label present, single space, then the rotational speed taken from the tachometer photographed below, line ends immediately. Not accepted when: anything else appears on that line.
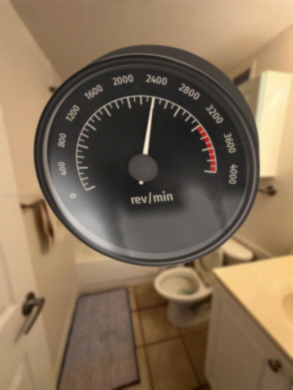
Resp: 2400 rpm
